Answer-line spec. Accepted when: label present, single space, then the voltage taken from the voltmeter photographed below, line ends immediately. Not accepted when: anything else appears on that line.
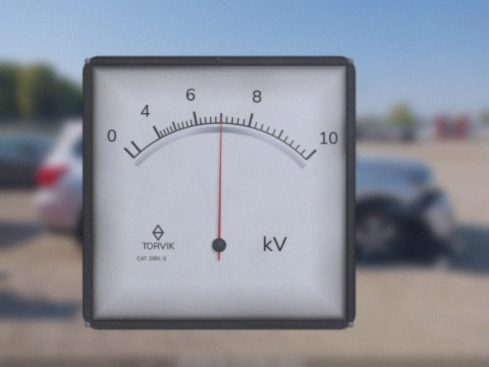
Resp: 7 kV
